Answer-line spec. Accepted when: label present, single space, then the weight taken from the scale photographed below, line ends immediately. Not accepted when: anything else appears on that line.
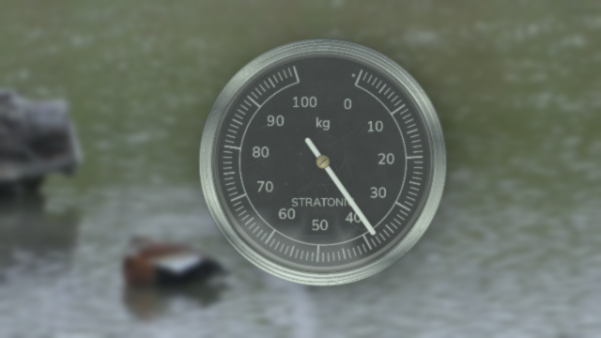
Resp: 38 kg
